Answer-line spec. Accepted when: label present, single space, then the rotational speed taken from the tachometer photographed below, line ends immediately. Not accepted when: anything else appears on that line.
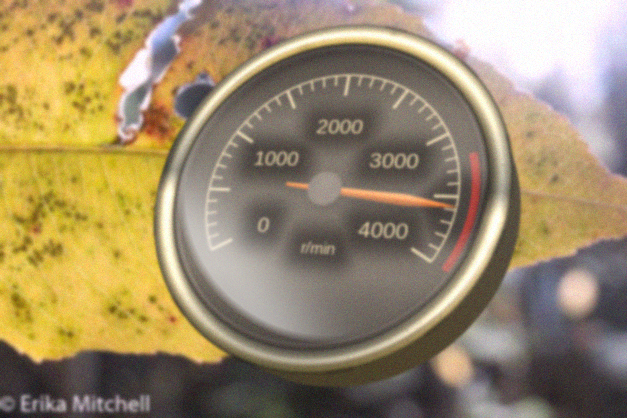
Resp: 3600 rpm
